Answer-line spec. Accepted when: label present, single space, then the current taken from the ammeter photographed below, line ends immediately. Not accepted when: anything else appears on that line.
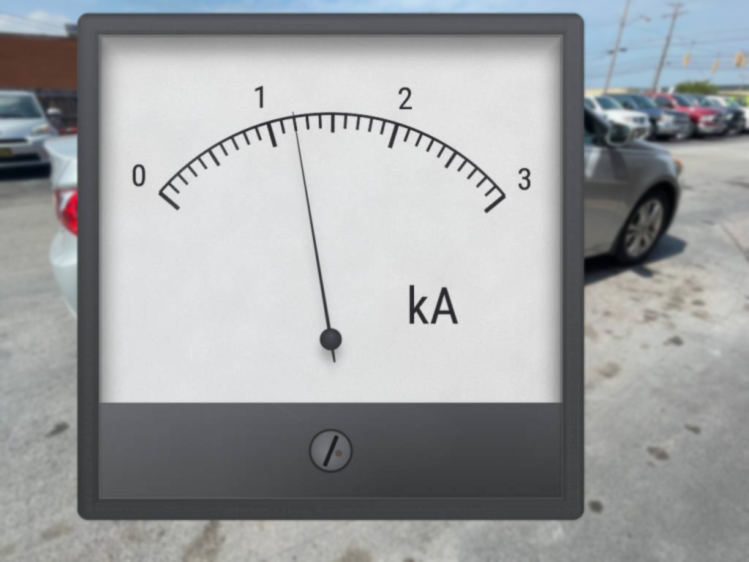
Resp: 1.2 kA
